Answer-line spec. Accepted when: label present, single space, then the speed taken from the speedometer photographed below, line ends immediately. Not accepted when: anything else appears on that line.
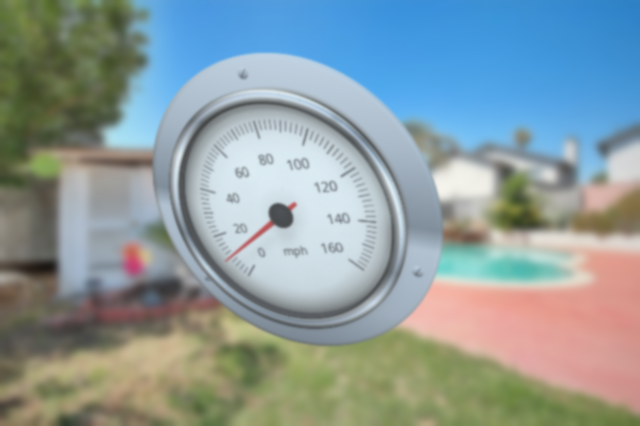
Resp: 10 mph
